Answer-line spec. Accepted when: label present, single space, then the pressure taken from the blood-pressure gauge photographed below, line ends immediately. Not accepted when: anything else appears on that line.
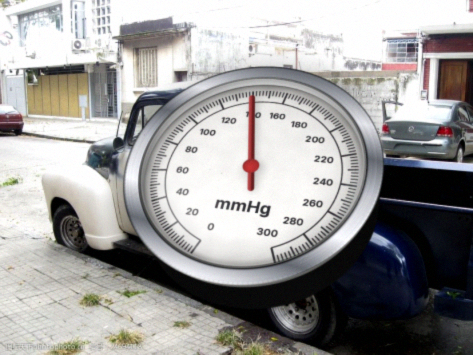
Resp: 140 mmHg
